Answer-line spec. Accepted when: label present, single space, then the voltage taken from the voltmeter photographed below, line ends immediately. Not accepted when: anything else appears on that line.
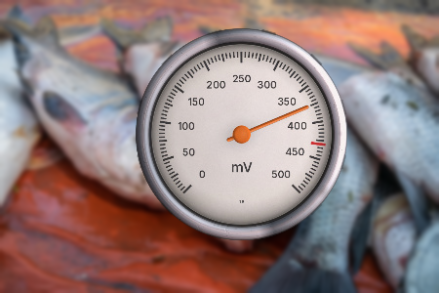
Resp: 375 mV
